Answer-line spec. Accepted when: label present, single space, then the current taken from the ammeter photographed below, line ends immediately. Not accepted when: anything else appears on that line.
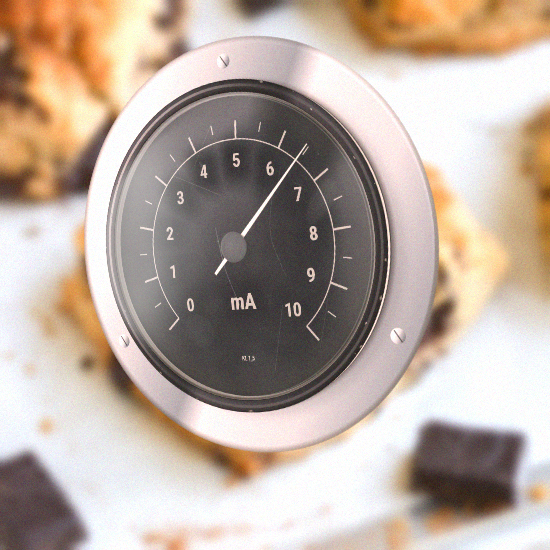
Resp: 6.5 mA
